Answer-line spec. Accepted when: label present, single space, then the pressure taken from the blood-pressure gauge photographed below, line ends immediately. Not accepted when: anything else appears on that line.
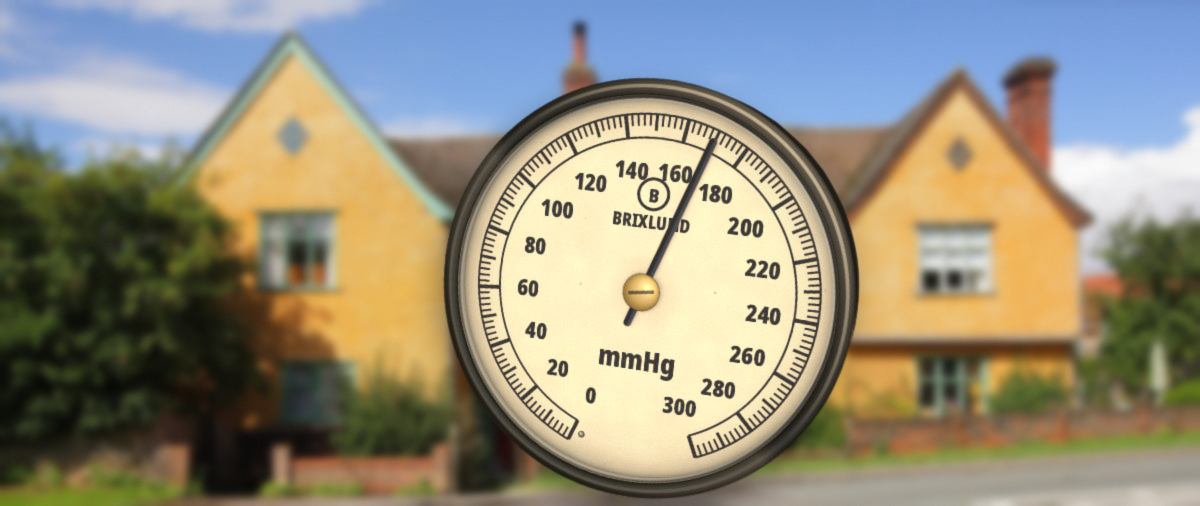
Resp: 170 mmHg
